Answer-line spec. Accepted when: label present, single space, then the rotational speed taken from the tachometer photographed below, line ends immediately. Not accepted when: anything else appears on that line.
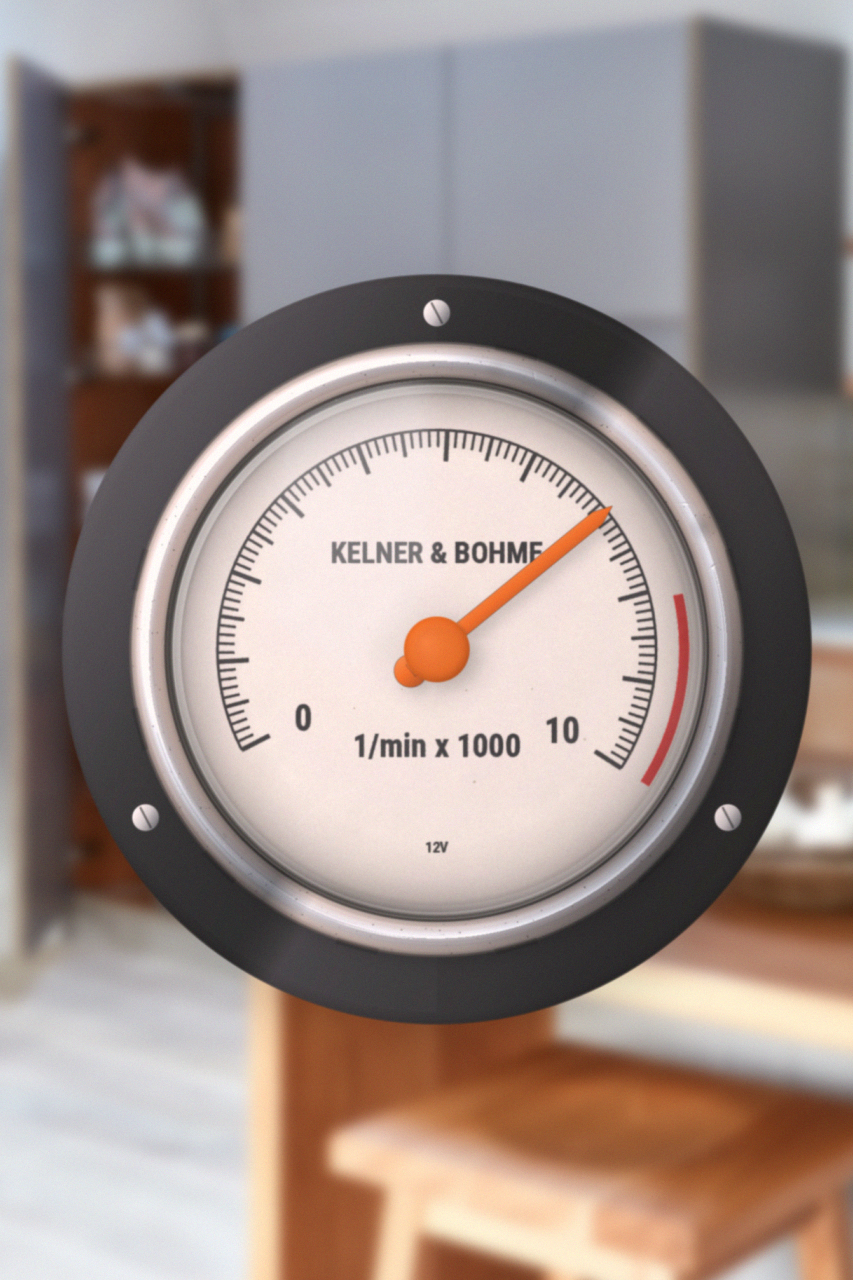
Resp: 7000 rpm
